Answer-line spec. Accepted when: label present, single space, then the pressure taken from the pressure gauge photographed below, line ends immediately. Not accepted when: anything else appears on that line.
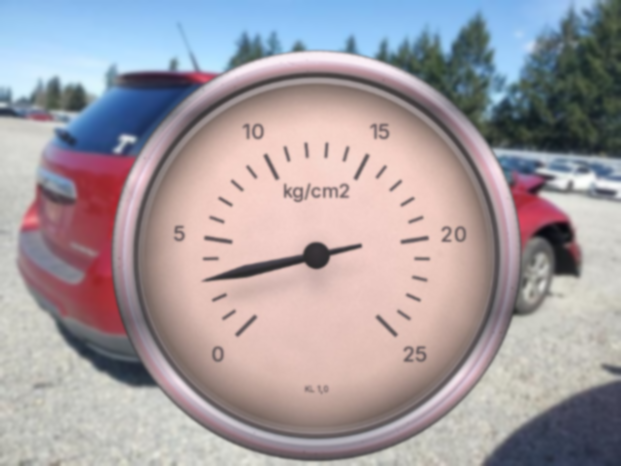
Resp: 3 kg/cm²
